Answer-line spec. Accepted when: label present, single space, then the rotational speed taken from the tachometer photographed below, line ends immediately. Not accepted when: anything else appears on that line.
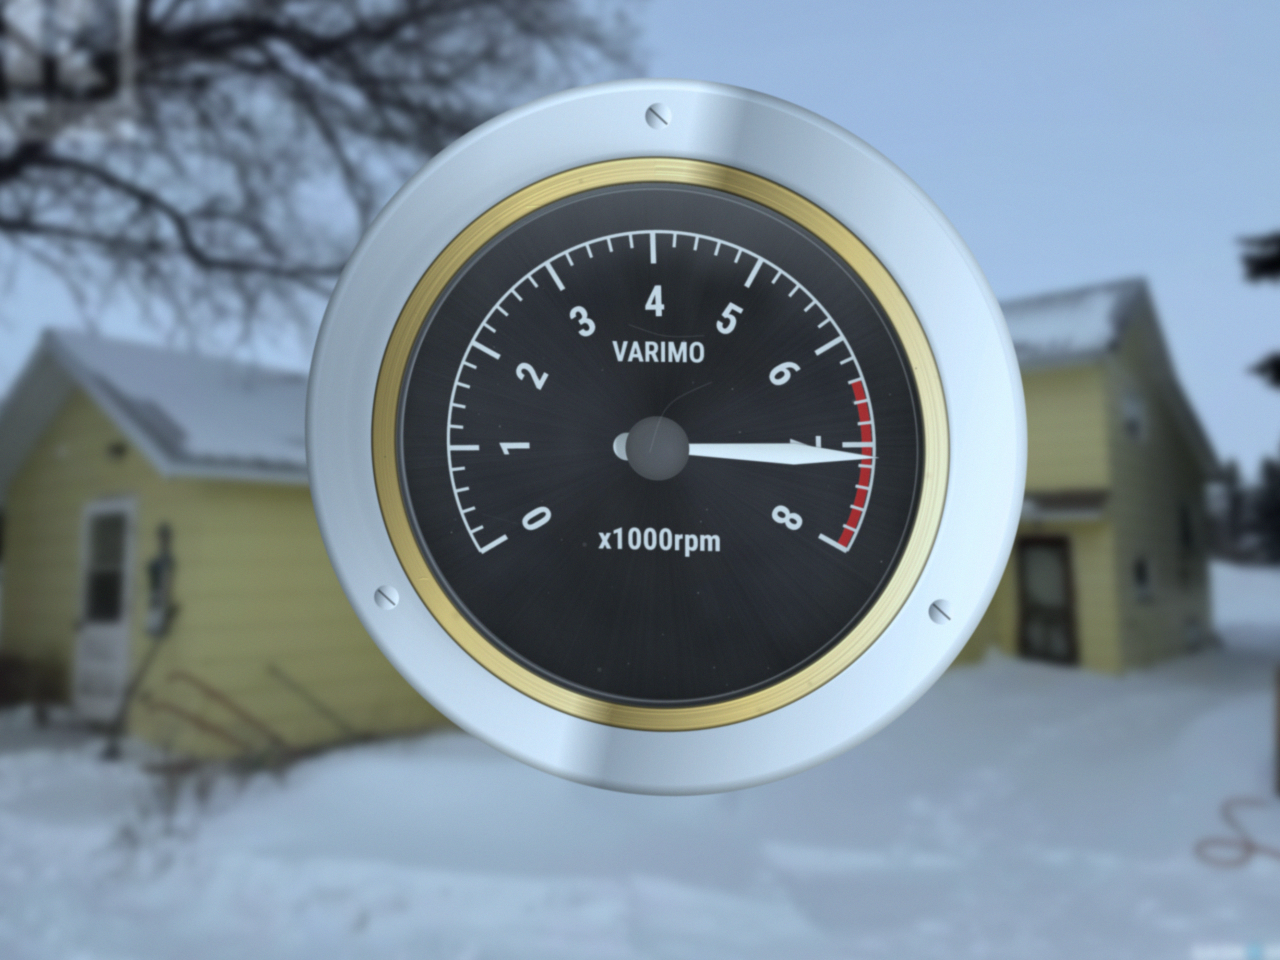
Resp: 7100 rpm
